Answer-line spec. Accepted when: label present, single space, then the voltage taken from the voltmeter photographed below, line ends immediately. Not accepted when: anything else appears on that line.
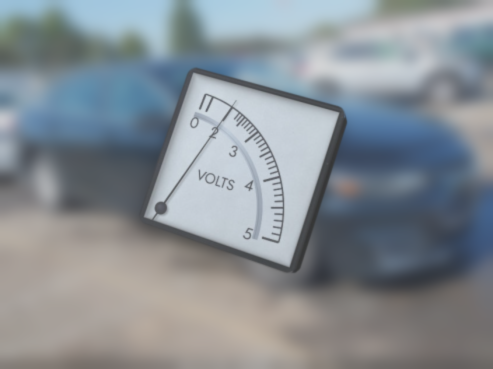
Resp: 2 V
